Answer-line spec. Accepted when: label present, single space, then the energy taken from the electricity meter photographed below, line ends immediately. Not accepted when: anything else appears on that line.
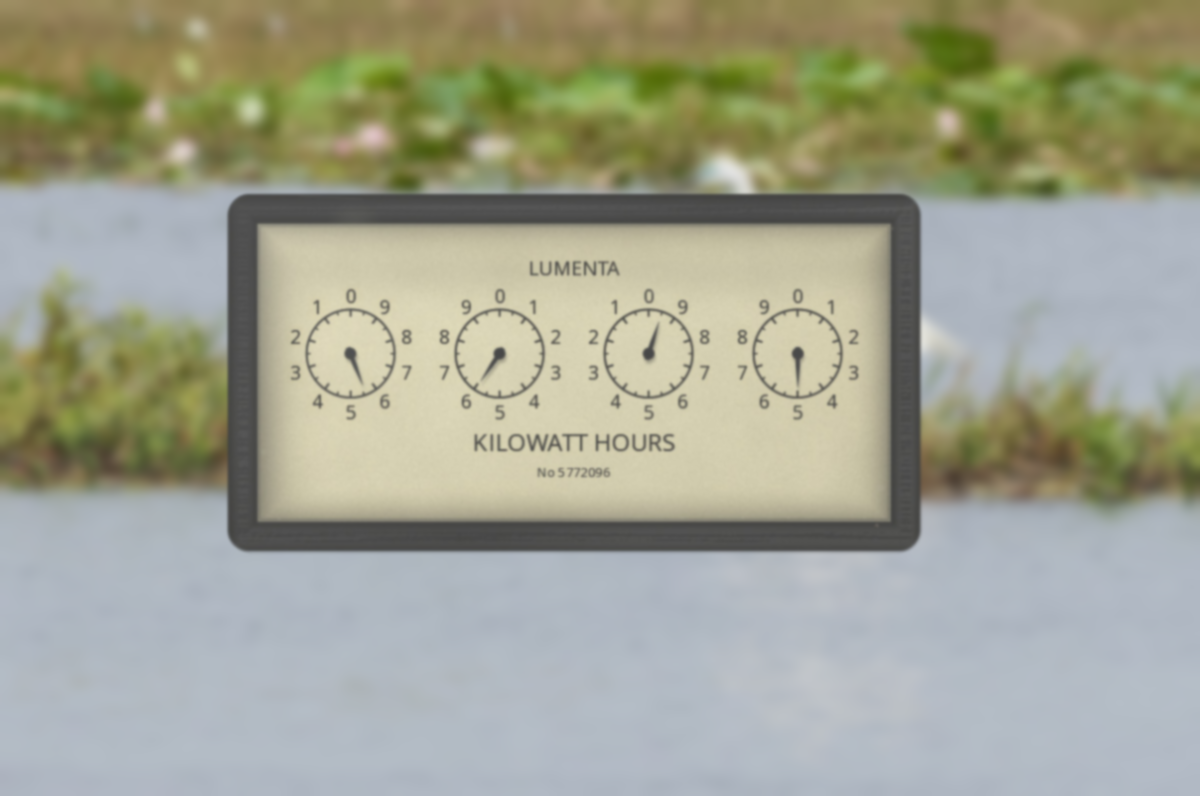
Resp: 5595 kWh
